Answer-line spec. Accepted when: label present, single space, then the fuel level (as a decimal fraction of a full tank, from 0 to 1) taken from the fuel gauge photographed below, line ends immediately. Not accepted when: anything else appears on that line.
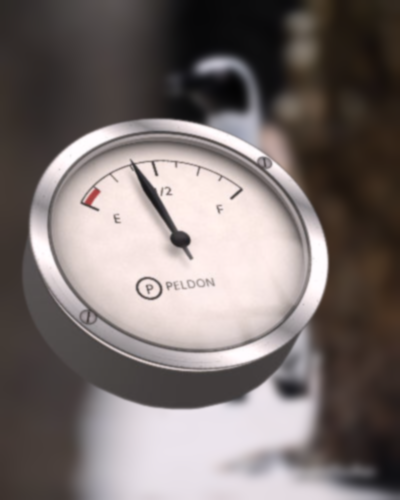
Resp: 0.375
